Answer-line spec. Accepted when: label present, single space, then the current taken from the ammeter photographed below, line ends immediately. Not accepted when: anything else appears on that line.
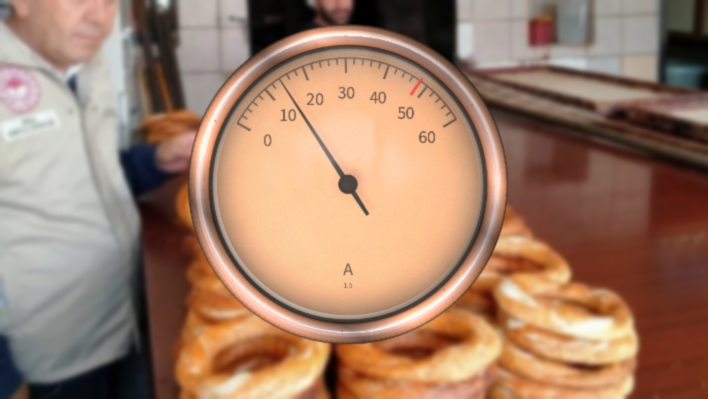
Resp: 14 A
